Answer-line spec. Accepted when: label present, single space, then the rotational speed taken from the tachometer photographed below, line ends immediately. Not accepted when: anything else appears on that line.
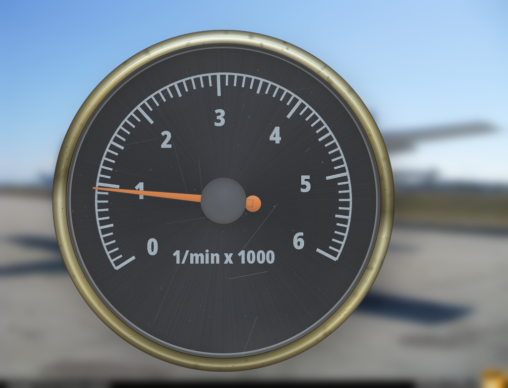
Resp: 950 rpm
